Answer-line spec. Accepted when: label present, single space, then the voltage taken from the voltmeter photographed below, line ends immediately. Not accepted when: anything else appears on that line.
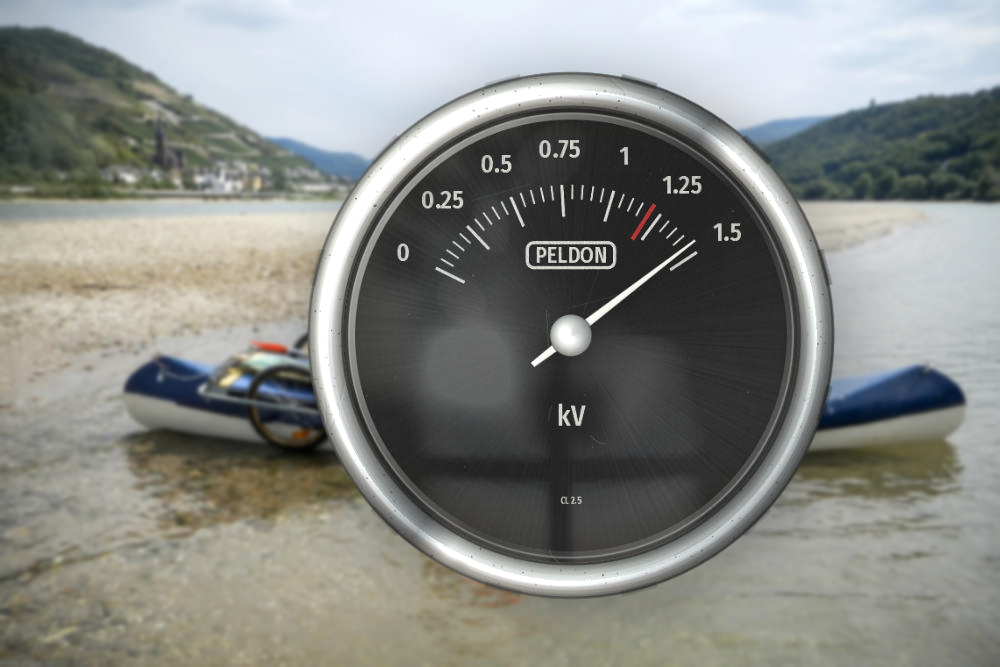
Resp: 1.45 kV
